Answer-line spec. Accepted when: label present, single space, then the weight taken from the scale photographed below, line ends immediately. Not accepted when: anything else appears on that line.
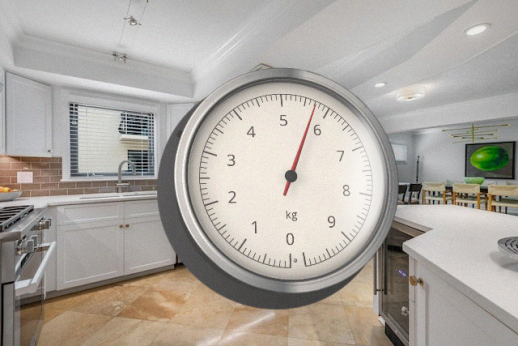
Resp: 5.7 kg
